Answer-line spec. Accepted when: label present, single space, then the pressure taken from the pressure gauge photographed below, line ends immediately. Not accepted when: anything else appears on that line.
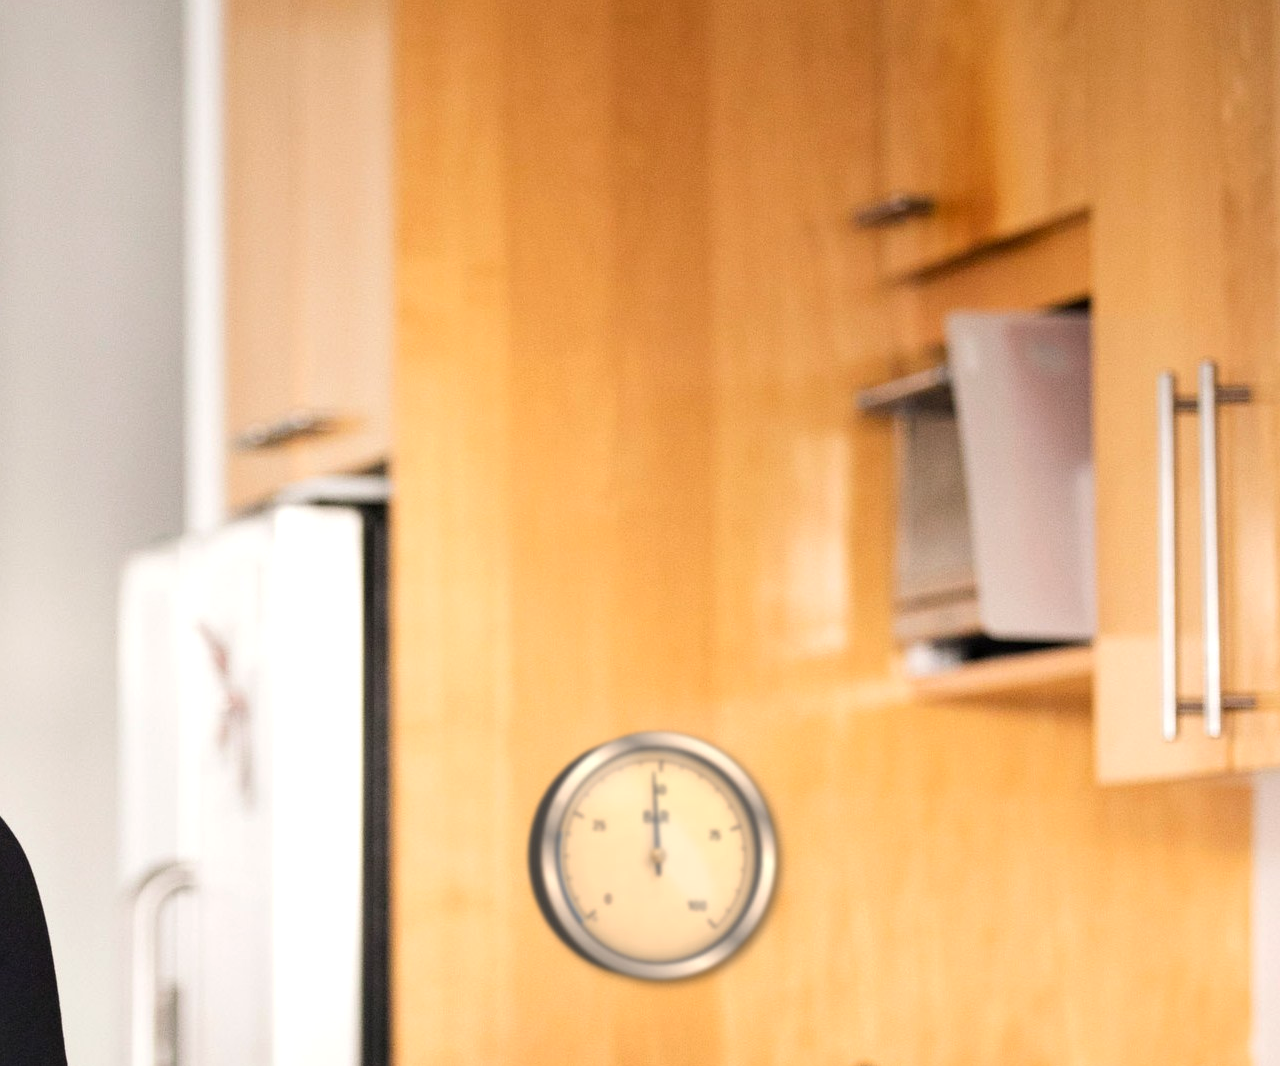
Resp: 47.5 bar
